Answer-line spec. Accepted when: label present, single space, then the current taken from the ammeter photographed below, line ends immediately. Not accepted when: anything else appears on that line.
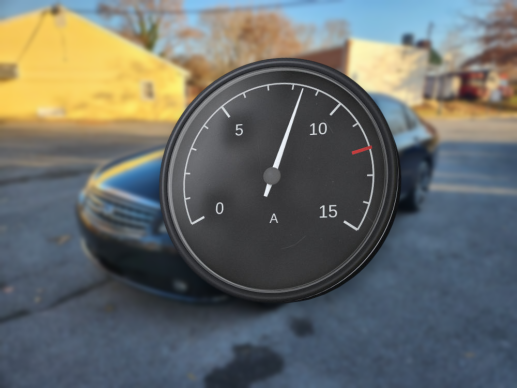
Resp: 8.5 A
